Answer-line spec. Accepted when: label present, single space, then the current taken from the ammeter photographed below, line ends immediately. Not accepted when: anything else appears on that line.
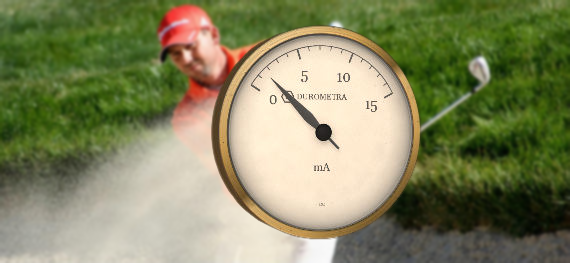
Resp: 1.5 mA
